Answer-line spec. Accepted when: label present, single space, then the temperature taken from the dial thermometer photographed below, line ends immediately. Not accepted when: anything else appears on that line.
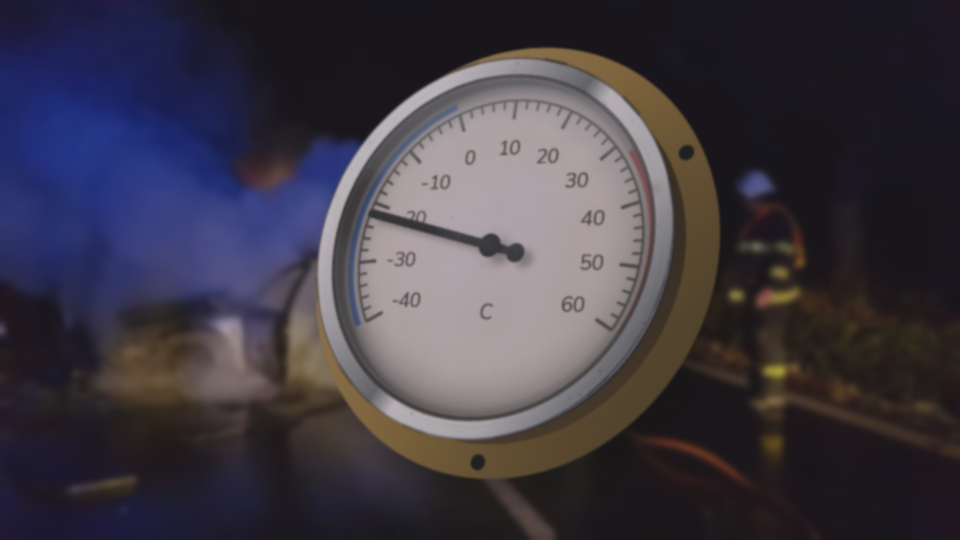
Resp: -22 °C
